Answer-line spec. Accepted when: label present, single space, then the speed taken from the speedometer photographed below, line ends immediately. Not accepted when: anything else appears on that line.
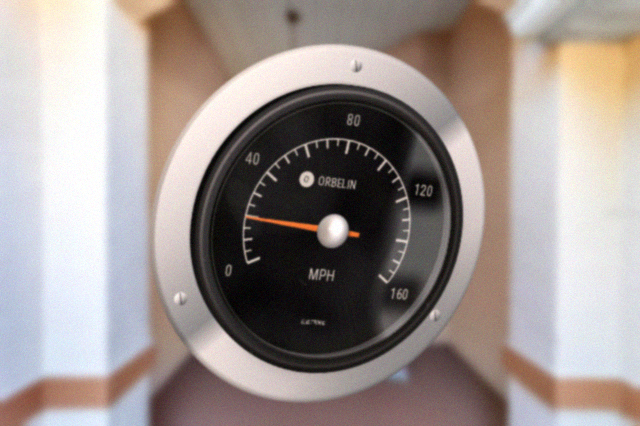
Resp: 20 mph
